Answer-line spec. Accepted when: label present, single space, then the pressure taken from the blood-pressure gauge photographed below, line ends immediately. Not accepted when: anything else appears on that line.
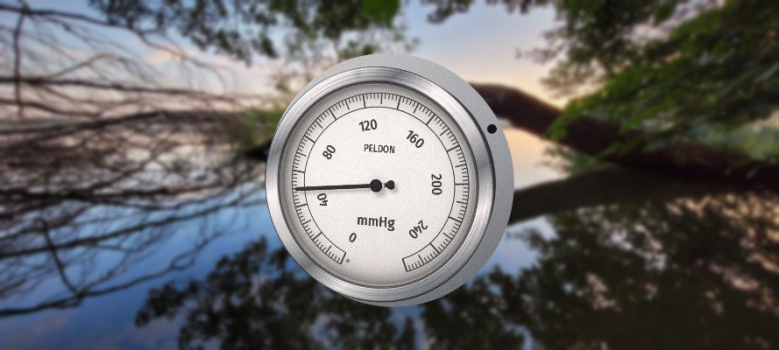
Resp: 50 mmHg
